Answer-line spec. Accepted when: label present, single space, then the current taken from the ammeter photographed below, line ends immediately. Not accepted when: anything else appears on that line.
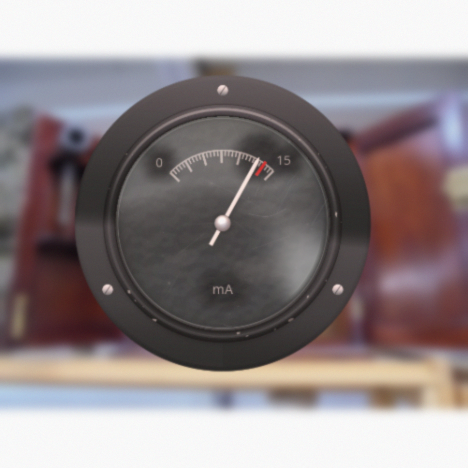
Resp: 12.5 mA
